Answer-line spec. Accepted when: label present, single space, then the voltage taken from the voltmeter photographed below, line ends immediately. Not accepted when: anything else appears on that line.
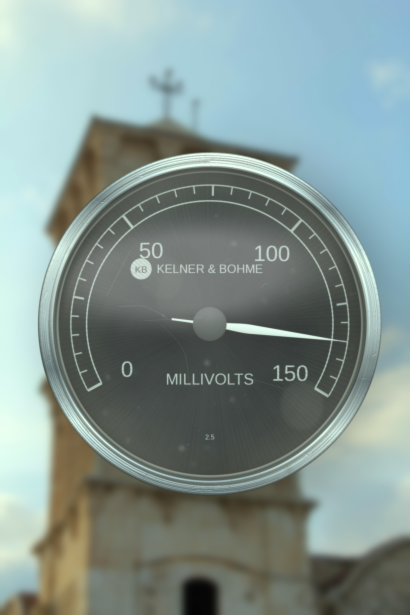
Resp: 135 mV
